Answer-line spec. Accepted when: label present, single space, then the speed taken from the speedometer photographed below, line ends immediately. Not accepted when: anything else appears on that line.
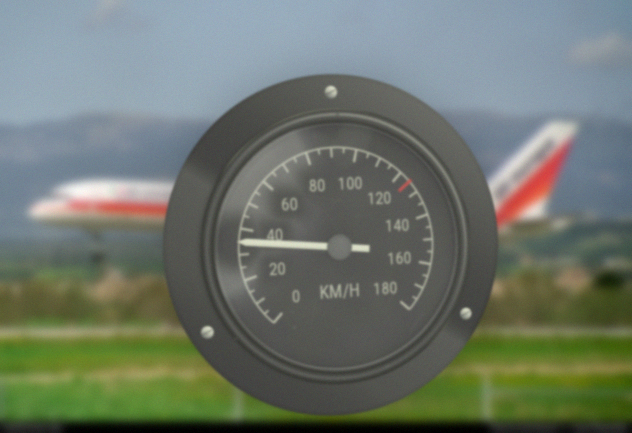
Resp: 35 km/h
